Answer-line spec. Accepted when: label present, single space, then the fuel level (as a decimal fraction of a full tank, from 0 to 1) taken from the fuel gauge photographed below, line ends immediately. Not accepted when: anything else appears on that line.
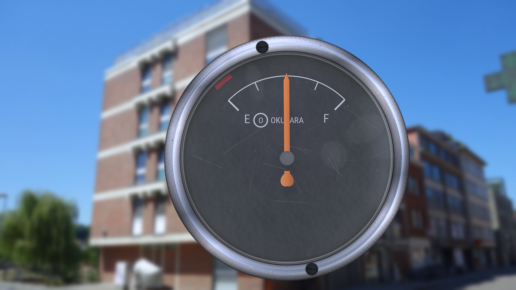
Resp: 0.5
